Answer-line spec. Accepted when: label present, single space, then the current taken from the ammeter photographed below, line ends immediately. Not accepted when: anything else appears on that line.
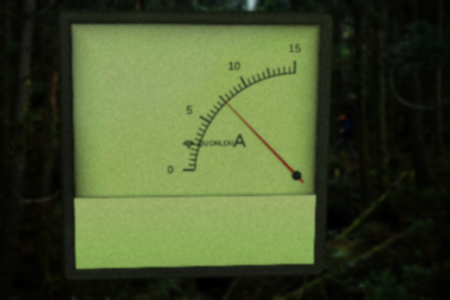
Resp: 7.5 A
